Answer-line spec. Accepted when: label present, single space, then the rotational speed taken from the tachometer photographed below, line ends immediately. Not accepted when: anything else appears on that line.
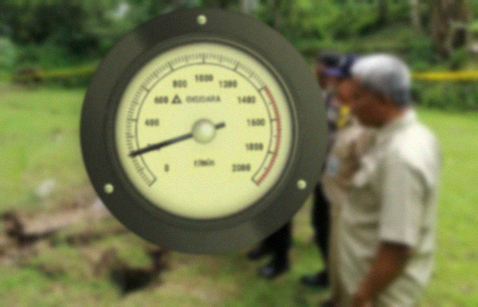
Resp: 200 rpm
